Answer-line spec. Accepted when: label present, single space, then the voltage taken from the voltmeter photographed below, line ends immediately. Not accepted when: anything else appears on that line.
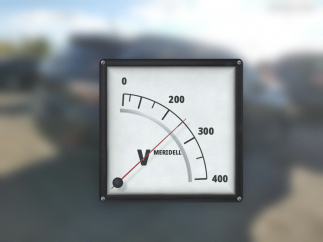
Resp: 250 V
